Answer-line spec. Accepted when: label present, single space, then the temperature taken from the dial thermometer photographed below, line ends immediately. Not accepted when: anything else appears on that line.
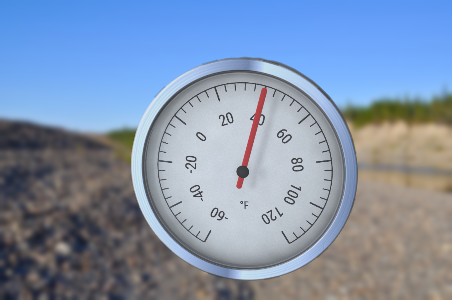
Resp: 40 °F
